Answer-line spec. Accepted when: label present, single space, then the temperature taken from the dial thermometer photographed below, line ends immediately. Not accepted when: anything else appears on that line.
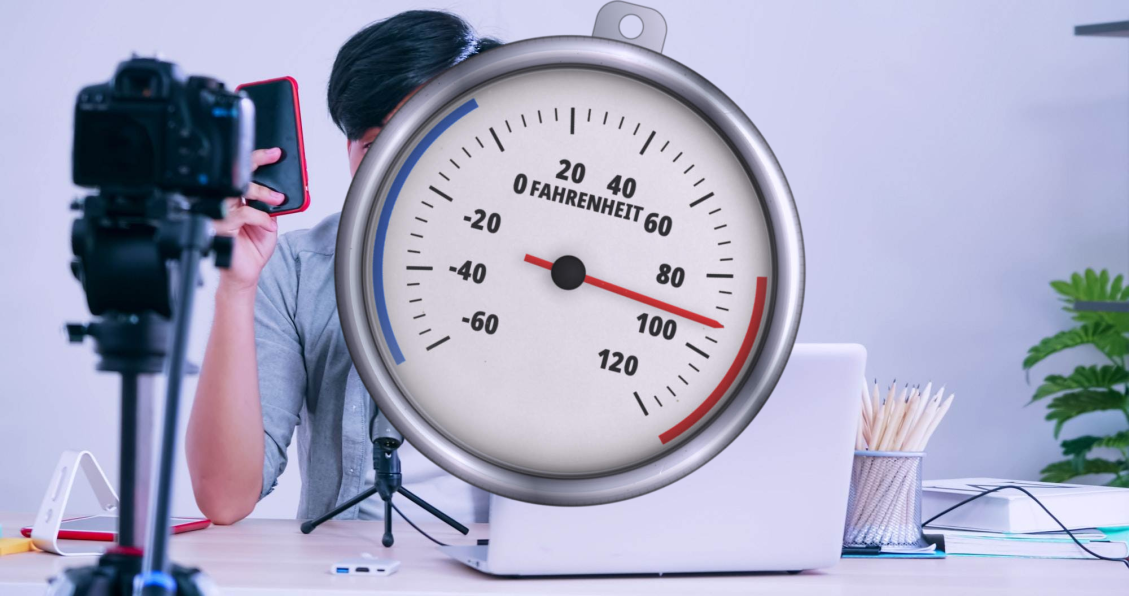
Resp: 92 °F
